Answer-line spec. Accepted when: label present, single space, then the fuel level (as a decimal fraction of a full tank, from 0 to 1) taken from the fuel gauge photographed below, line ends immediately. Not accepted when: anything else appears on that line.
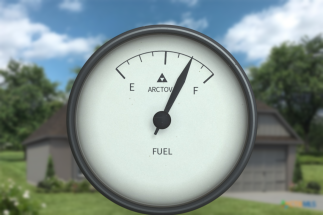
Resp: 0.75
